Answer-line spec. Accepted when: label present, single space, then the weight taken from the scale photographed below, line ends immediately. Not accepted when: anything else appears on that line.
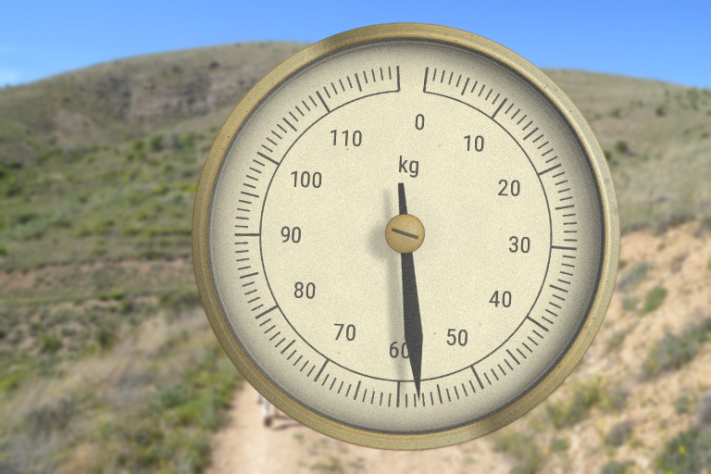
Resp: 57.5 kg
